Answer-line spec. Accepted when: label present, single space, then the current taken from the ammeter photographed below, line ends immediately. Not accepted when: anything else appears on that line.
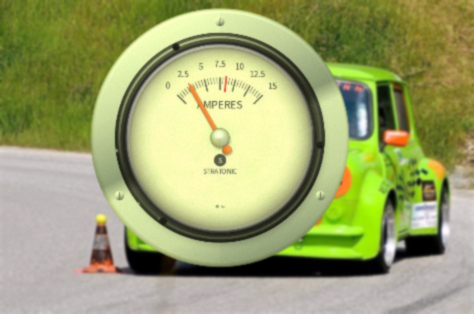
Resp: 2.5 A
